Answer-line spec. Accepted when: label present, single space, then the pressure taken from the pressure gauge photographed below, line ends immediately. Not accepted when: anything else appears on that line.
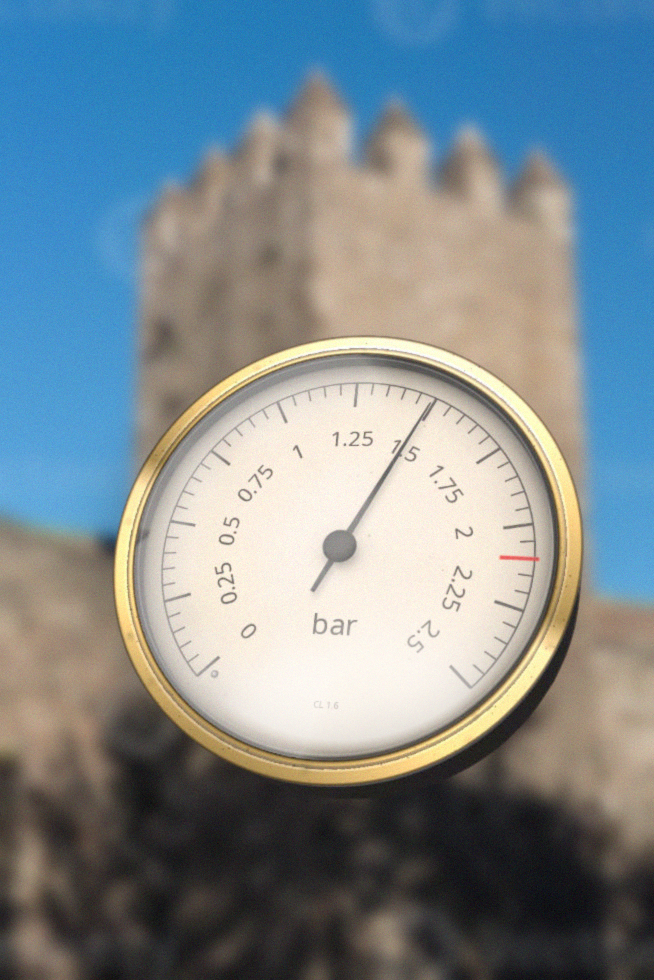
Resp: 1.5 bar
